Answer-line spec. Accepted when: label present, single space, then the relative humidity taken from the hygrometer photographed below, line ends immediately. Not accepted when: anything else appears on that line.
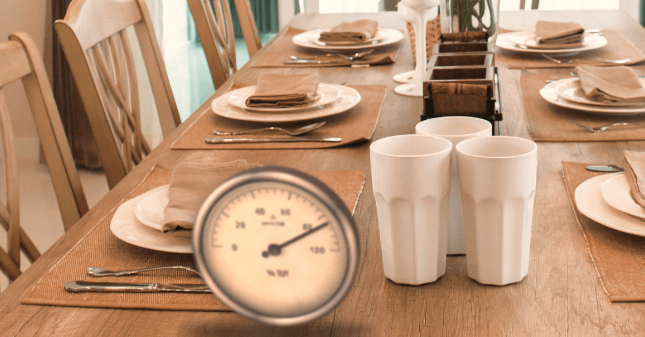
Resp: 84 %
